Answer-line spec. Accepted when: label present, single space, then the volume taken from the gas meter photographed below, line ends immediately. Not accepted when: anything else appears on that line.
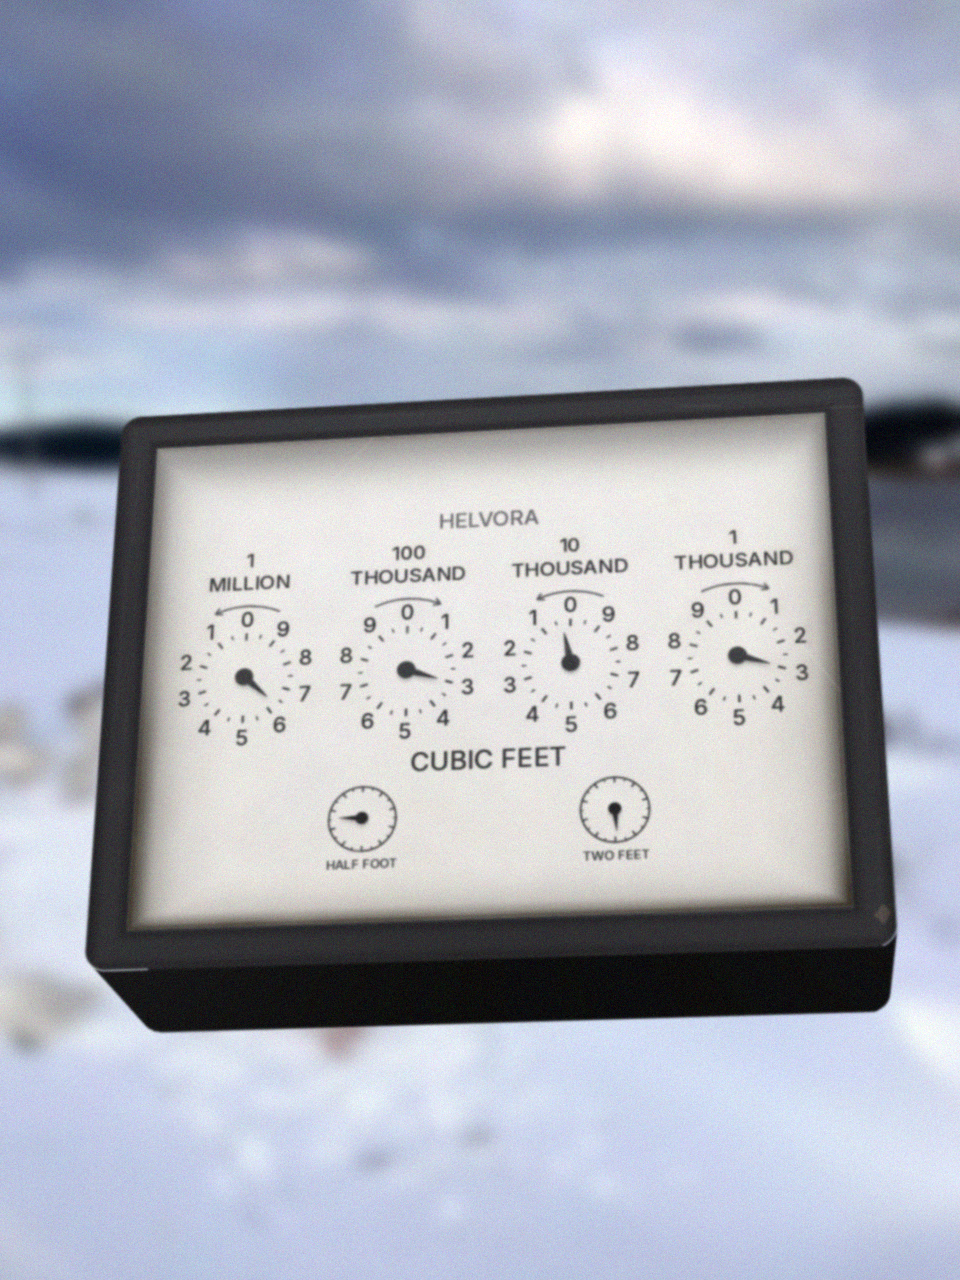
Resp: 630300 ft³
